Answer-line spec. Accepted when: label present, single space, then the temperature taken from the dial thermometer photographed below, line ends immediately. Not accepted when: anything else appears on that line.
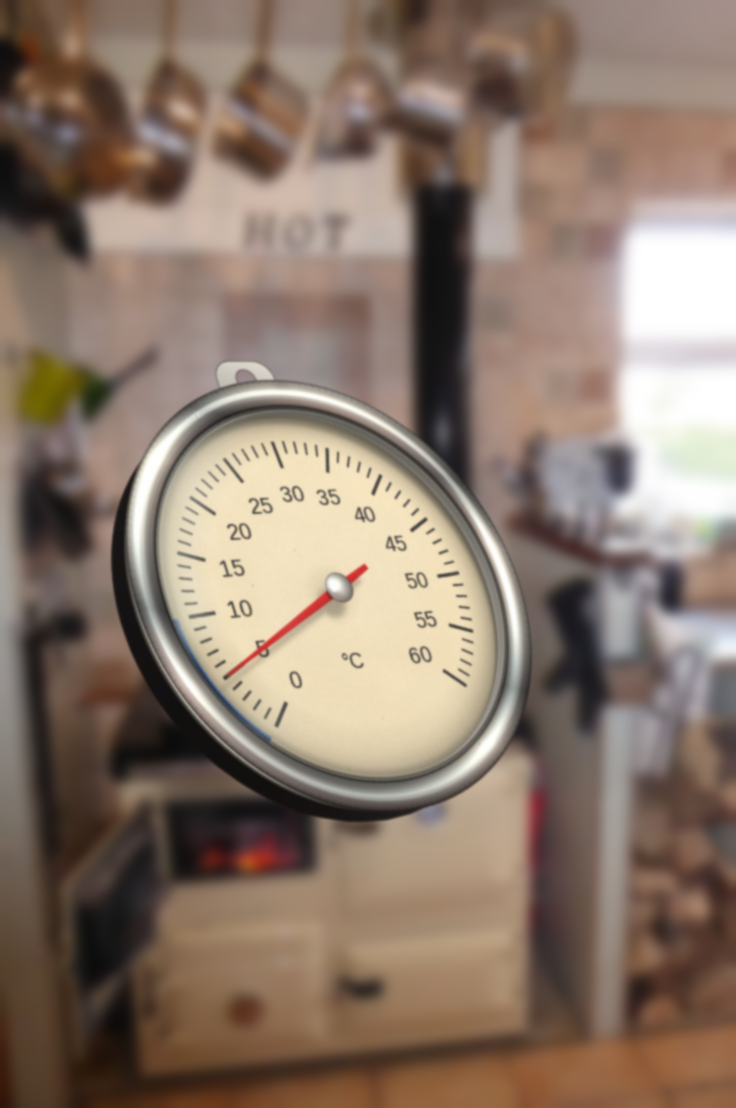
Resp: 5 °C
